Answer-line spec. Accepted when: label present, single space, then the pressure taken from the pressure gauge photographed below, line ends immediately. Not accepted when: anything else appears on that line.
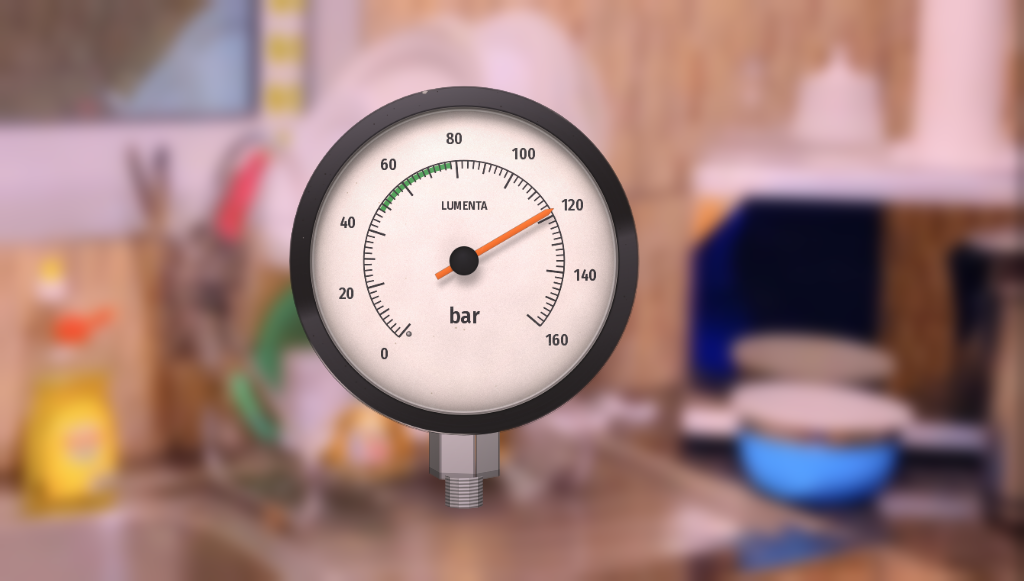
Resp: 118 bar
